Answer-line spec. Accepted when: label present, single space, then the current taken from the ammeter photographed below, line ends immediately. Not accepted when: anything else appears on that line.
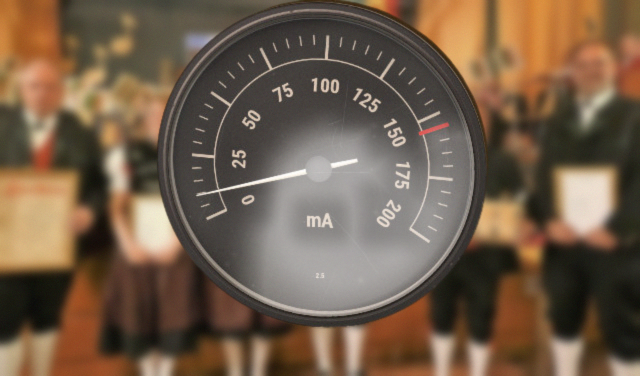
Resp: 10 mA
